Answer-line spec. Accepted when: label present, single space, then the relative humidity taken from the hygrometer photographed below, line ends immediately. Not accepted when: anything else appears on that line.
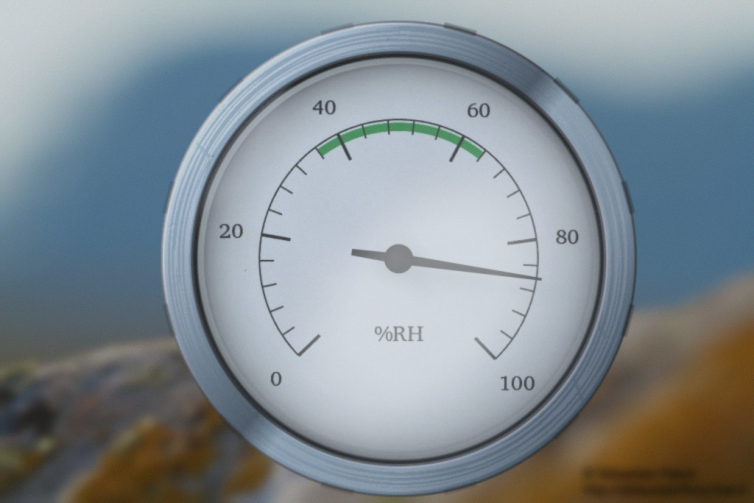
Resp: 86 %
